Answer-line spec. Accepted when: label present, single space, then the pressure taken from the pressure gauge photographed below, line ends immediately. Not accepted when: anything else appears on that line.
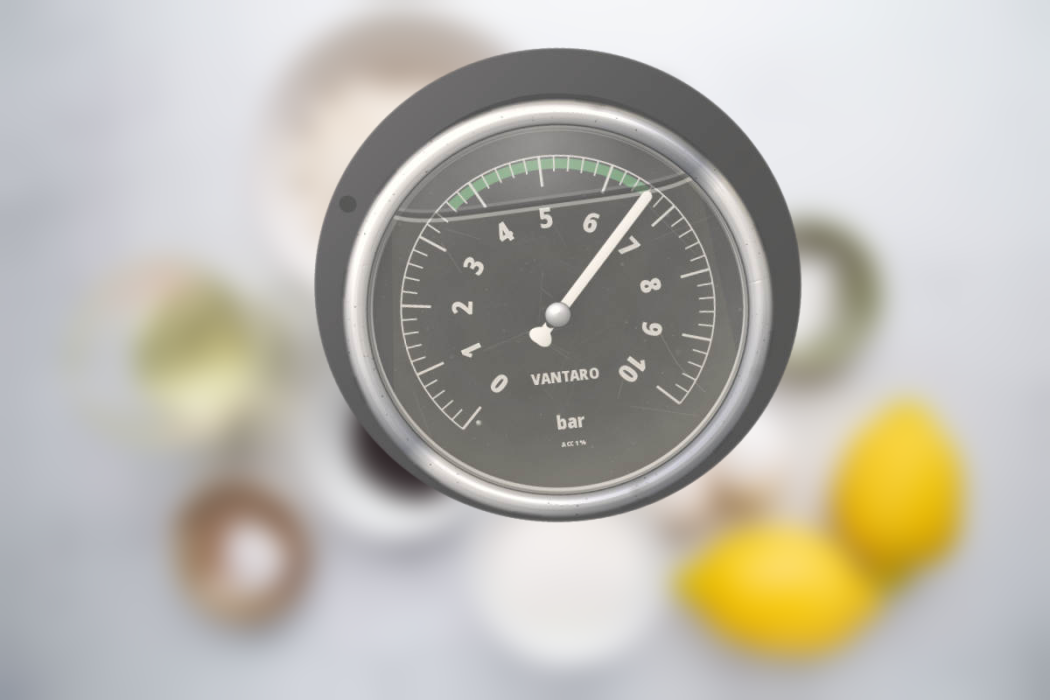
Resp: 6.6 bar
